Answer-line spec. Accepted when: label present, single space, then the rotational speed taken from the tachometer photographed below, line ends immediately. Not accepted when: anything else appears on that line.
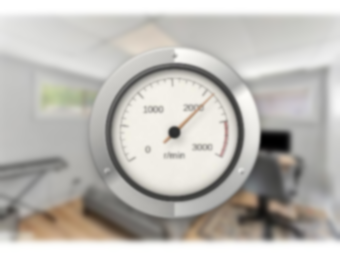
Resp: 2100 rpm
